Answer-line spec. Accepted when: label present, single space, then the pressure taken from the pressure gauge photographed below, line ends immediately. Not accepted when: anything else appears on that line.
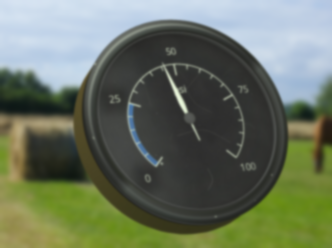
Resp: 45 psi
